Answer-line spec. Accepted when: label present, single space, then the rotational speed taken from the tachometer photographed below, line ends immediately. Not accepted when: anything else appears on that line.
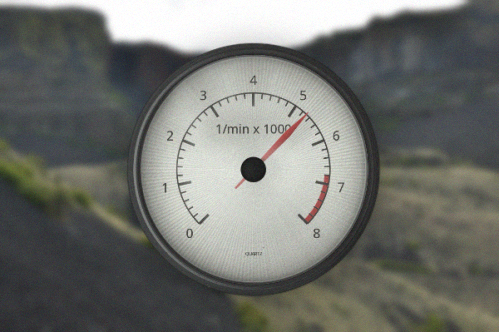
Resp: 5300 rpm
